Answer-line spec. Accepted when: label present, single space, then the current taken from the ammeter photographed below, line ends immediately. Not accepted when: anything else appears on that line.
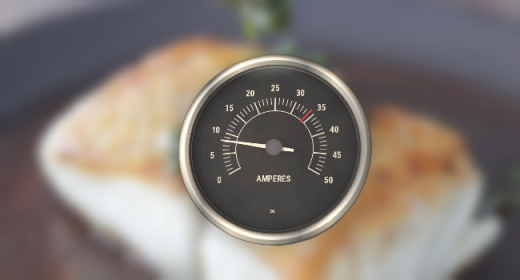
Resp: 8 A
